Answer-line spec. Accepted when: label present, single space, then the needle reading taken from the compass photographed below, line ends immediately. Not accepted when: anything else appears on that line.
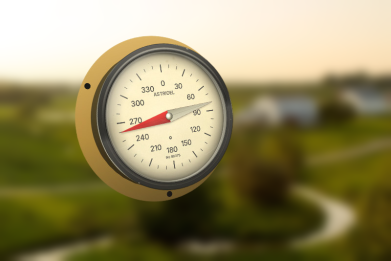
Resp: 260 °
